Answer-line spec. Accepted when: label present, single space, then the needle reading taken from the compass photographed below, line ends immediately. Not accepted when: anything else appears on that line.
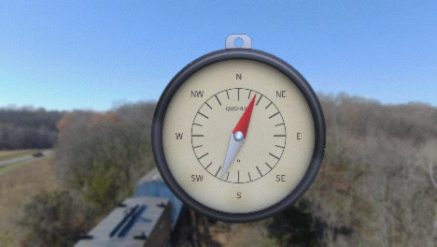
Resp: 22.5 °
